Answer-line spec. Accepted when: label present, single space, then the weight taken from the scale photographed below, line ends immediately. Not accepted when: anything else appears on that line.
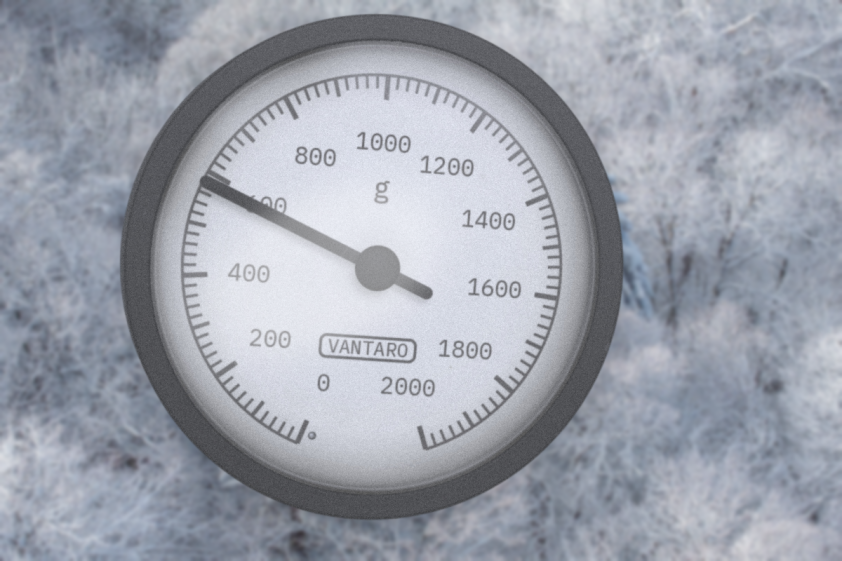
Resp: 580 g
